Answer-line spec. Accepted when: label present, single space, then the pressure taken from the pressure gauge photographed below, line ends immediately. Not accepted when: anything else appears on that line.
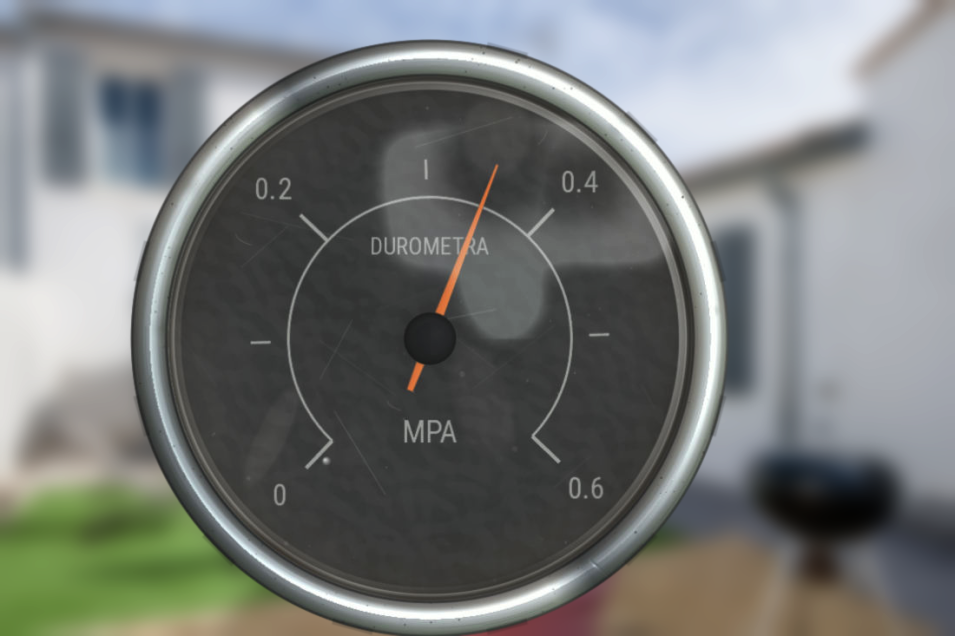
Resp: 0.35 MPa
